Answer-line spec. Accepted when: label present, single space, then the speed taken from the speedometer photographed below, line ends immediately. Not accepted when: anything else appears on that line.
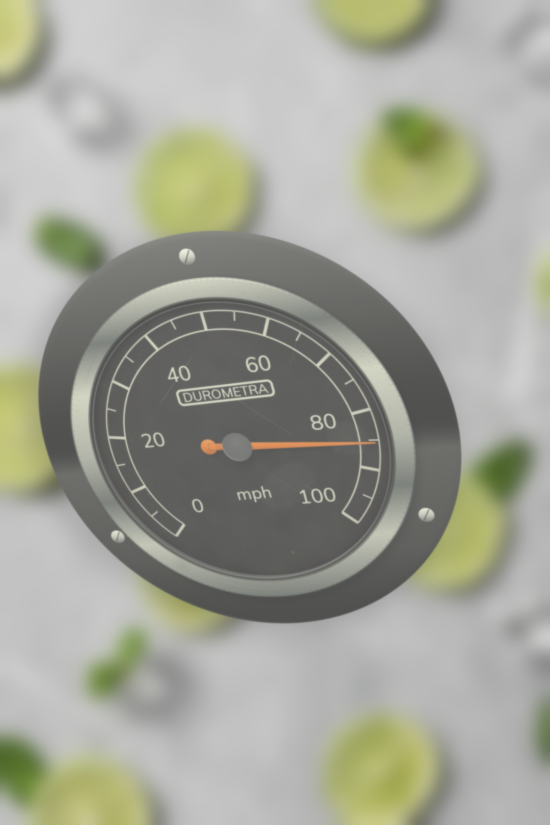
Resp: 85 mph
